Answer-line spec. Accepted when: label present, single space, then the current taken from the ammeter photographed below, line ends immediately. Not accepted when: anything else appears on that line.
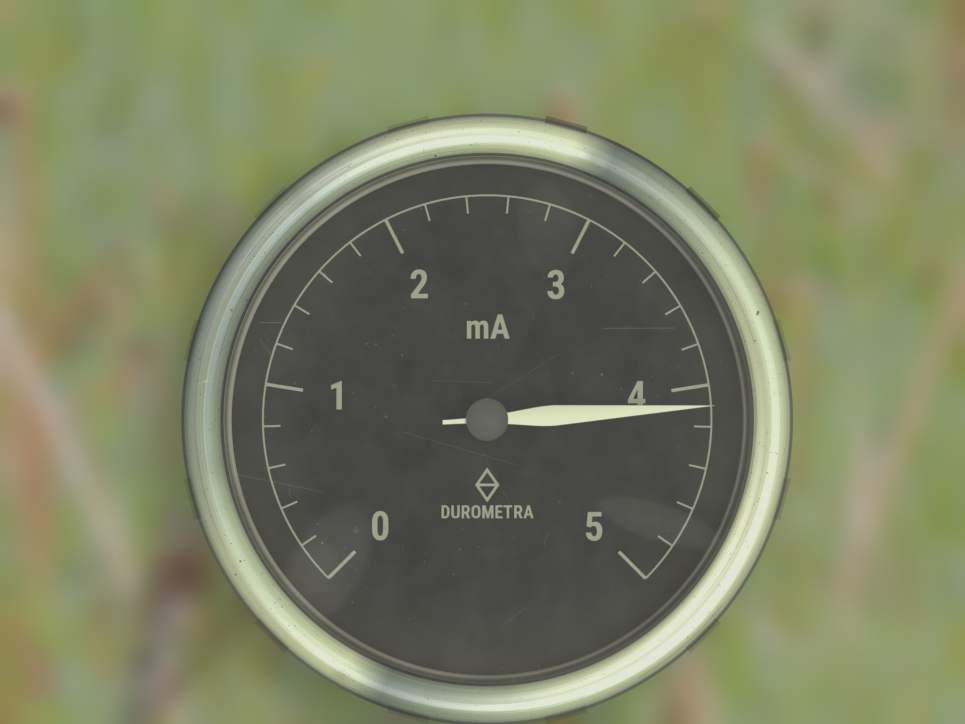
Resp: 4.1 mA
